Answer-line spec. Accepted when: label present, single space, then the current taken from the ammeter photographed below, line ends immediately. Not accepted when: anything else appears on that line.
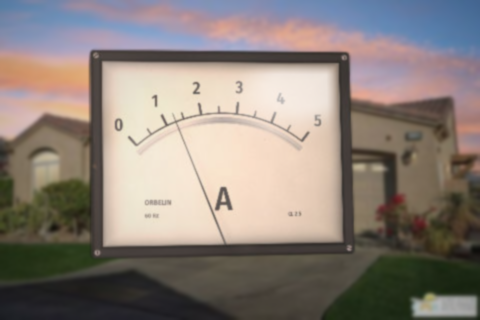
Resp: 1.25 A
